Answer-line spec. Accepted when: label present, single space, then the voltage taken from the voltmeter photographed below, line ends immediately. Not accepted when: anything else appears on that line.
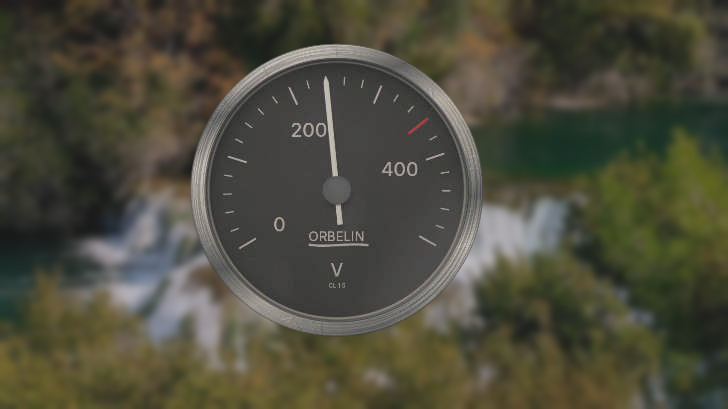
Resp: 240 V
